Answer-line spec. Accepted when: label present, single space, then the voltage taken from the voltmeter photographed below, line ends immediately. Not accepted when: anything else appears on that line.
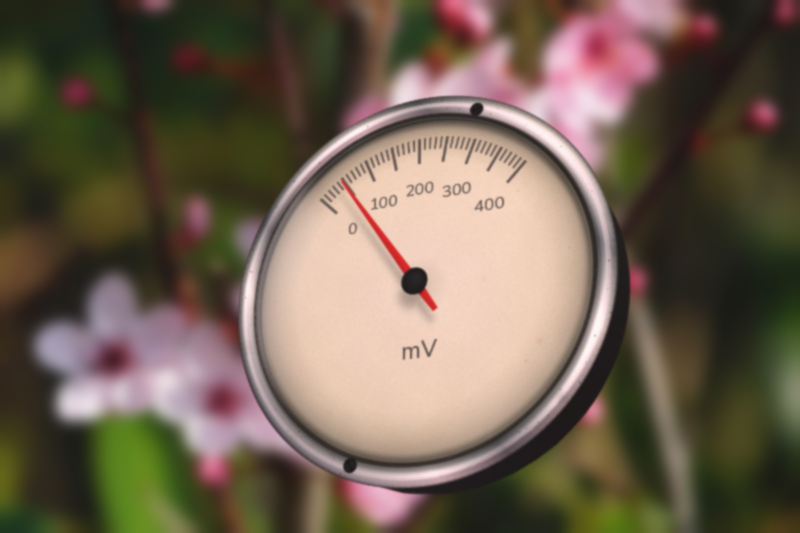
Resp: 50 mV
